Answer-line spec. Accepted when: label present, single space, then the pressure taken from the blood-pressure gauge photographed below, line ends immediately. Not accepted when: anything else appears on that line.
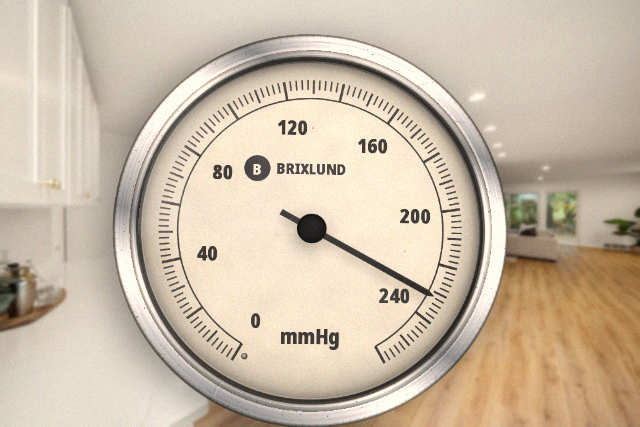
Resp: 232 mmHg
